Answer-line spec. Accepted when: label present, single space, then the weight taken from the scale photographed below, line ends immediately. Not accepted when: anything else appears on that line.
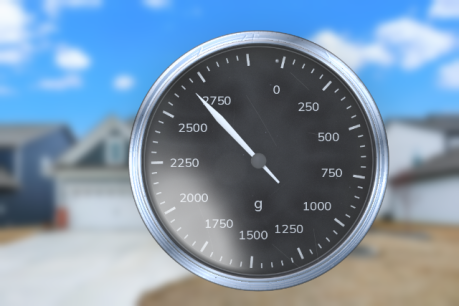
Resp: 2675 g
